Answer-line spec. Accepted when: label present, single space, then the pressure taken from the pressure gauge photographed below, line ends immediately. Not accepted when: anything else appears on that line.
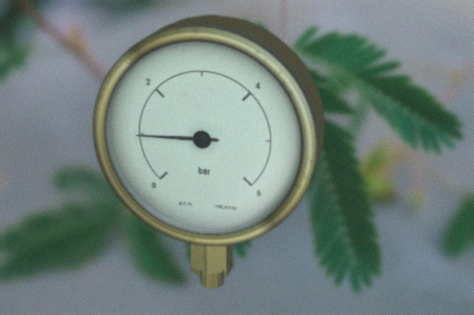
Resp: 1 bar
